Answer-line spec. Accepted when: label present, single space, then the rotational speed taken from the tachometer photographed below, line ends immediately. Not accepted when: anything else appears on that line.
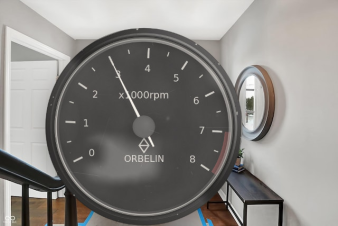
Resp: 3000 rpm
